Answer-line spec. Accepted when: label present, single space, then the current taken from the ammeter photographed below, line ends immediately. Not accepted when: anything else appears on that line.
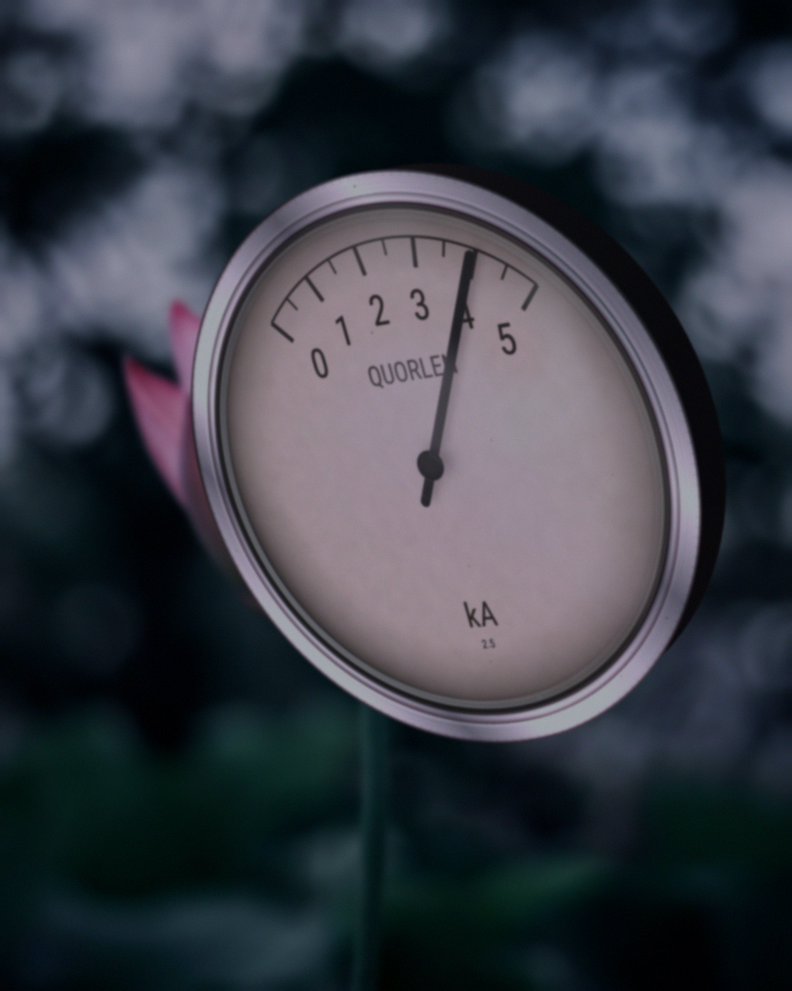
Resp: 4 kA
